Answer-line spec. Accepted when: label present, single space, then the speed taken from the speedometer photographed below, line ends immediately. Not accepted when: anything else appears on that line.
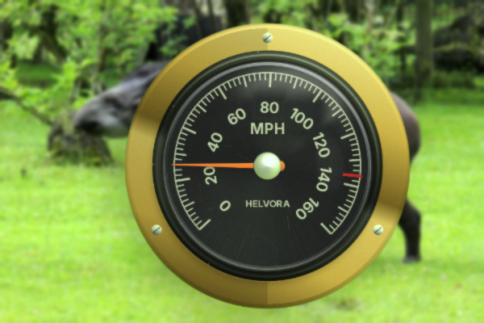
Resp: 26 mph
